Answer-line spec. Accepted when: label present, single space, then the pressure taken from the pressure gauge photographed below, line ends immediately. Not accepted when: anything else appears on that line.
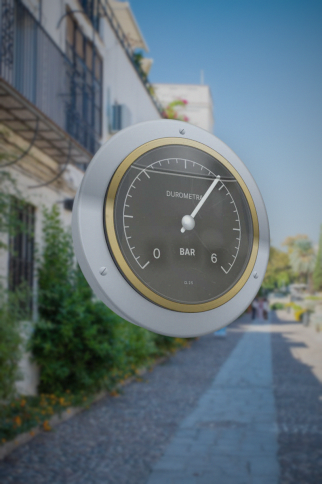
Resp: 3.8 bar
